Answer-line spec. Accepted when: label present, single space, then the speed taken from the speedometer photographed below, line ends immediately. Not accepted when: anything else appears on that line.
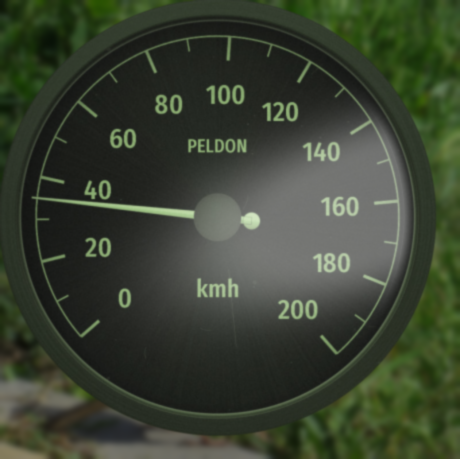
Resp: 35 km/h
